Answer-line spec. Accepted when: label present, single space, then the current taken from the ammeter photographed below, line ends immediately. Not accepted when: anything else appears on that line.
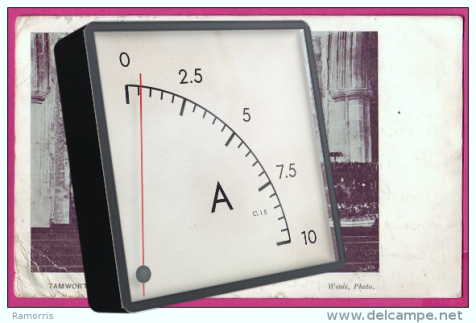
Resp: 0.5 A
